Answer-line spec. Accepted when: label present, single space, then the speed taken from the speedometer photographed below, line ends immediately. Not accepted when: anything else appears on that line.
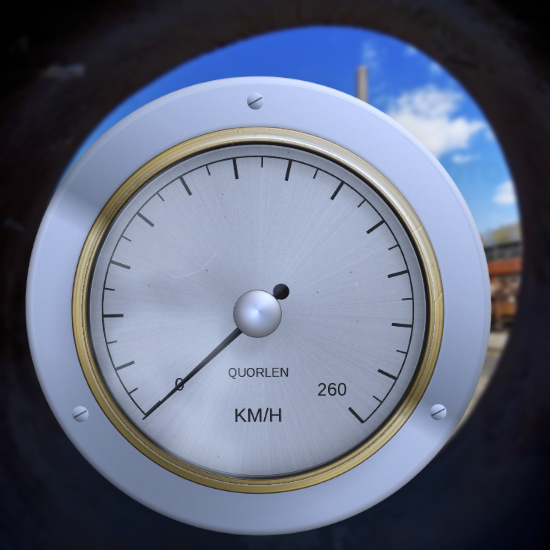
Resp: 0 km/h
